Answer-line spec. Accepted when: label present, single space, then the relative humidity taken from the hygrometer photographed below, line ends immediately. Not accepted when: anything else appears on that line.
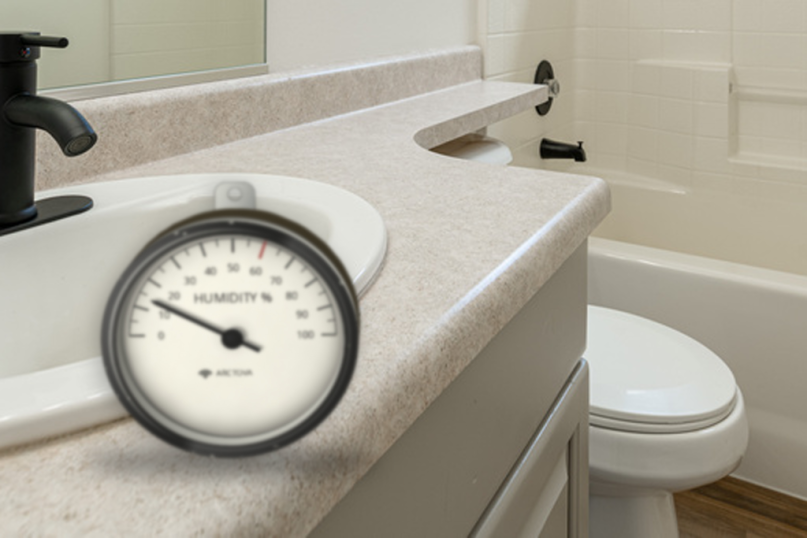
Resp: 15 %
